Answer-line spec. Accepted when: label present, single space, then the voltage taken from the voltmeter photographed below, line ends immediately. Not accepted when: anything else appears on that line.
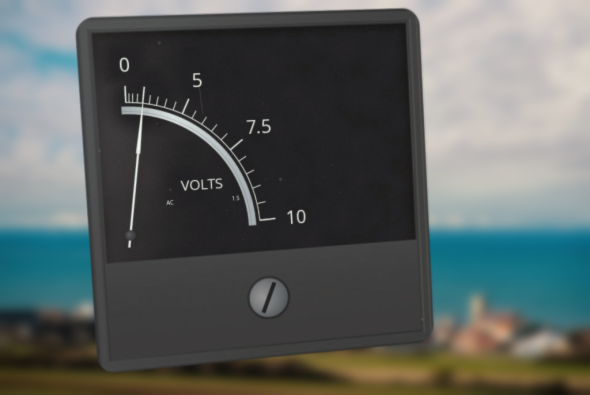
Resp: 2.5 V
